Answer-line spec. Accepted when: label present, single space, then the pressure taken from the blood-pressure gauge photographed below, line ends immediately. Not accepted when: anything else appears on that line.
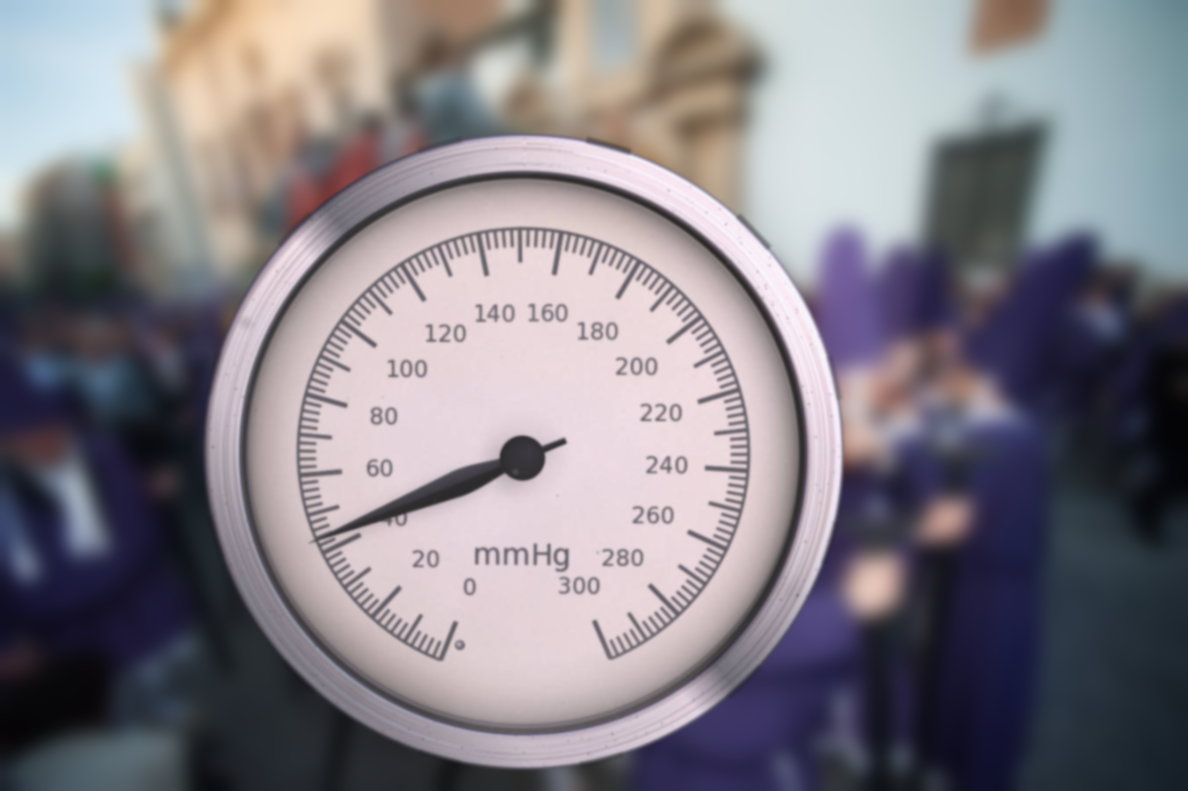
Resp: 44 mmHg
